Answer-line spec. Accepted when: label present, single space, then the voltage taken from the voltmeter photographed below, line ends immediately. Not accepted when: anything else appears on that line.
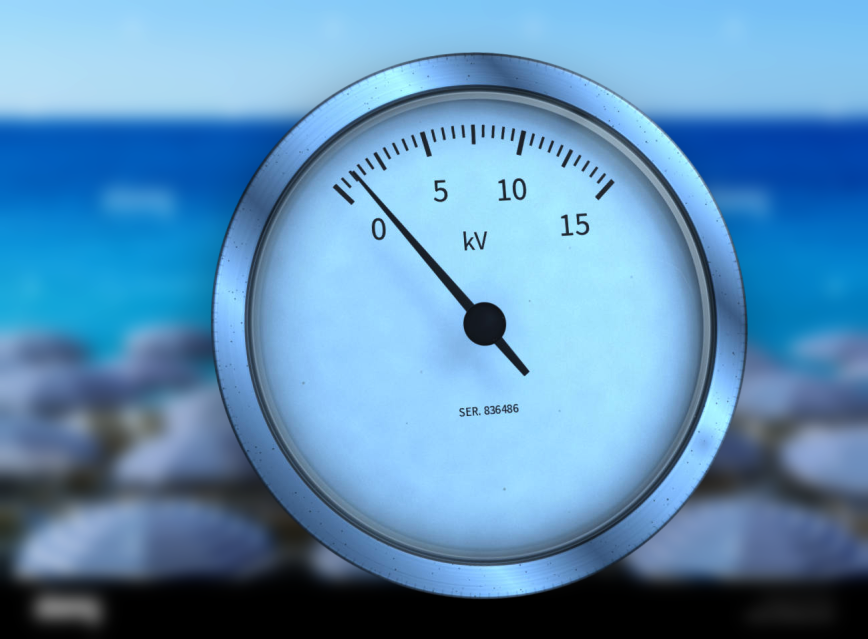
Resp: 1 kV
